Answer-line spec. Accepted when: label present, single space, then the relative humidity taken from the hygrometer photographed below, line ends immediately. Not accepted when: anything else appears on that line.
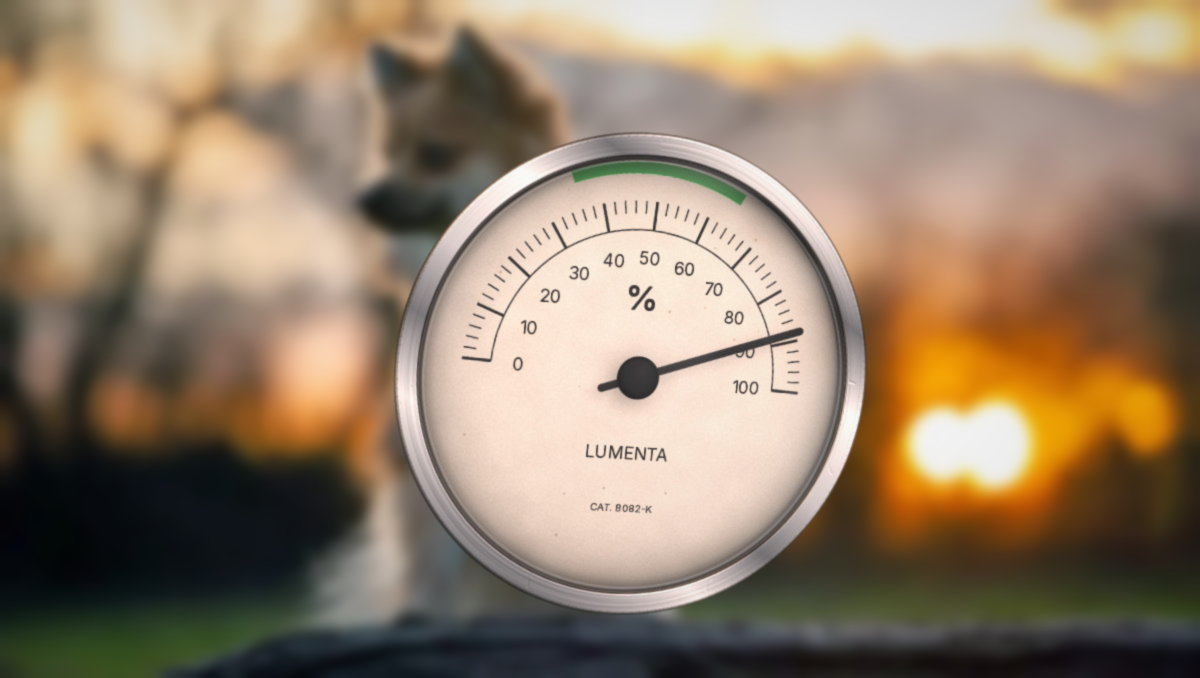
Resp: 88 %
